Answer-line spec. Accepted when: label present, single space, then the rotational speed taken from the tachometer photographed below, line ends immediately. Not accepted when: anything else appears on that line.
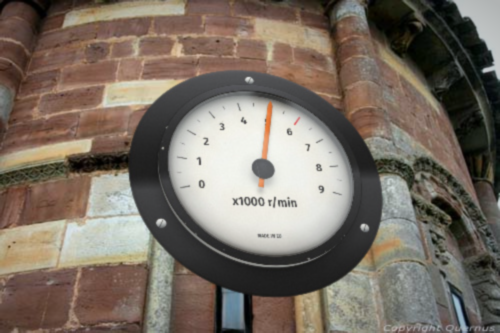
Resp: 5000 rpm
